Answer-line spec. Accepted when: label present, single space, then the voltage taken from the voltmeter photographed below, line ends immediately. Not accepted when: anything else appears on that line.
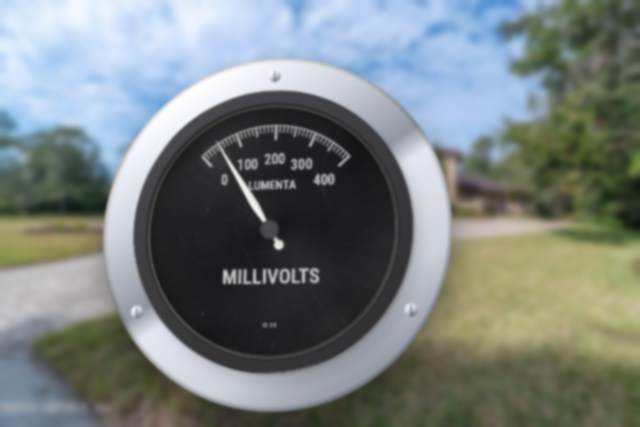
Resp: 50 mV
